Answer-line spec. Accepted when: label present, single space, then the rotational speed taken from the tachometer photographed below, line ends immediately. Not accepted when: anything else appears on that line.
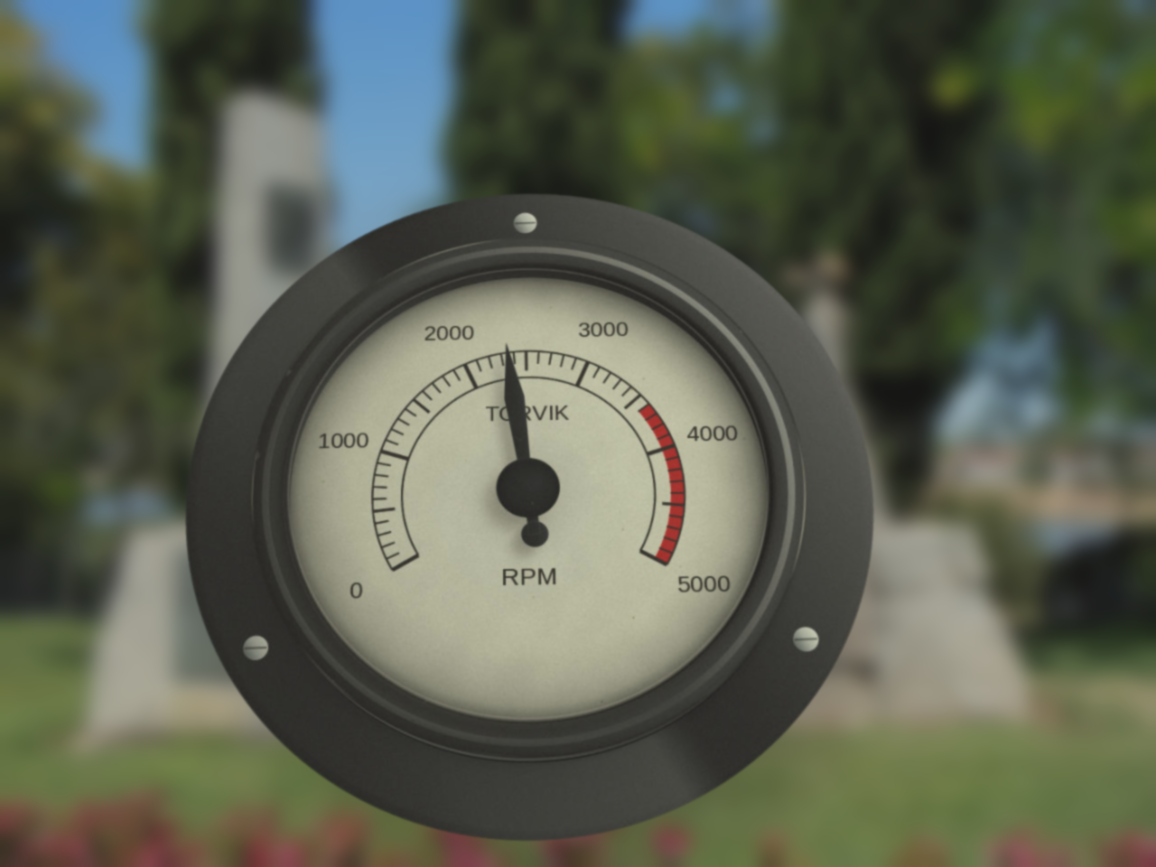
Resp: 2350 rpm
